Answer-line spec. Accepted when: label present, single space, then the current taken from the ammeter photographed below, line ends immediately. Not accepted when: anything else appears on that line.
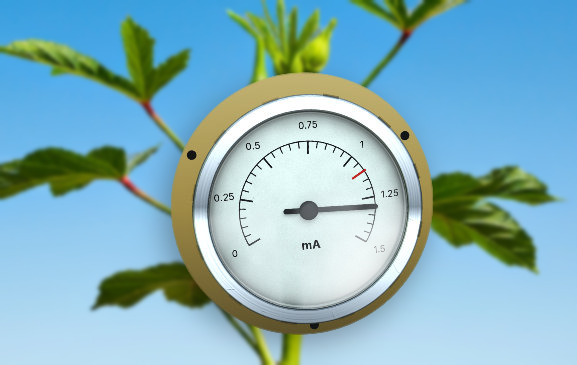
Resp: 1.3 mA
